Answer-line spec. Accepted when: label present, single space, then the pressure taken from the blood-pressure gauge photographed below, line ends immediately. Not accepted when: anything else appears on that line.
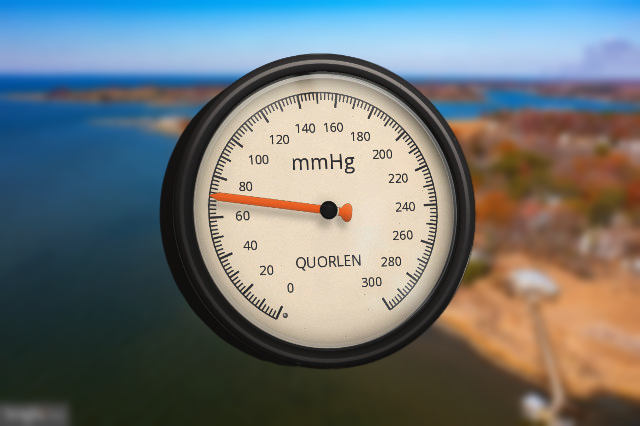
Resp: 70 mmHg
